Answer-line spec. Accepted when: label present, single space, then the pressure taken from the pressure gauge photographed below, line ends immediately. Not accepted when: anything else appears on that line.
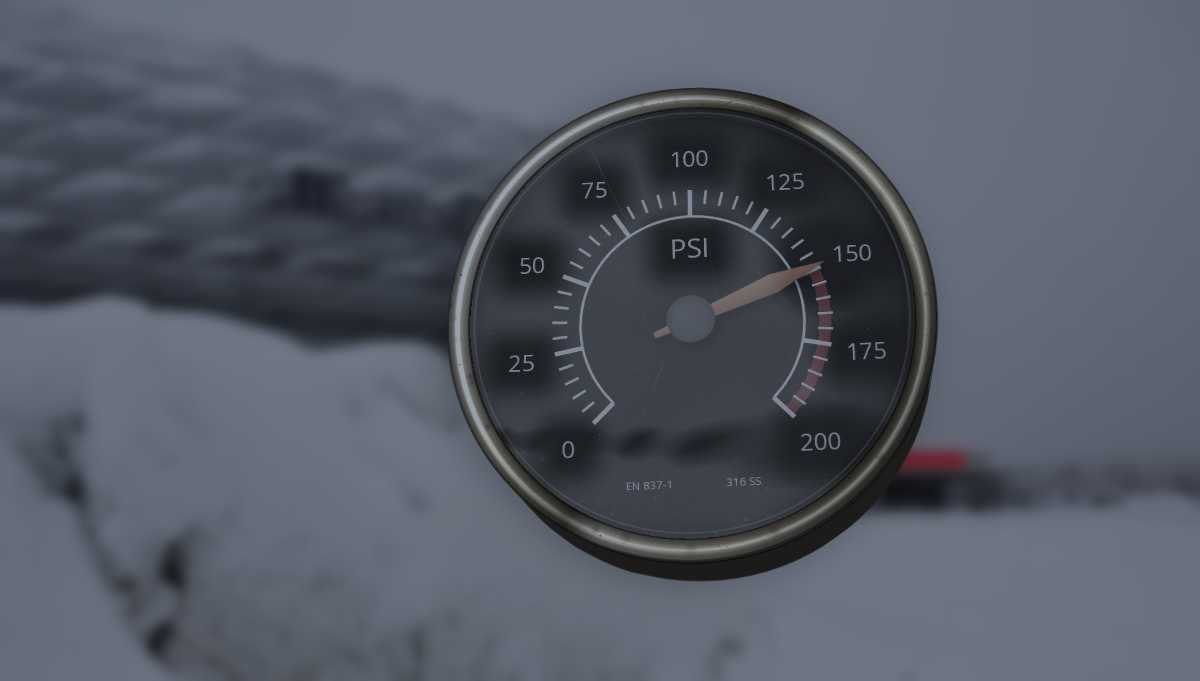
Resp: 150 psi
